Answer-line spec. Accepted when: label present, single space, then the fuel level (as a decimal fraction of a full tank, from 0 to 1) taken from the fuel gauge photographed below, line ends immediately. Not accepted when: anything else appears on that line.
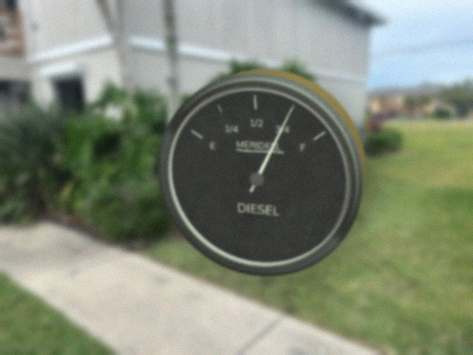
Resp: 0.75
